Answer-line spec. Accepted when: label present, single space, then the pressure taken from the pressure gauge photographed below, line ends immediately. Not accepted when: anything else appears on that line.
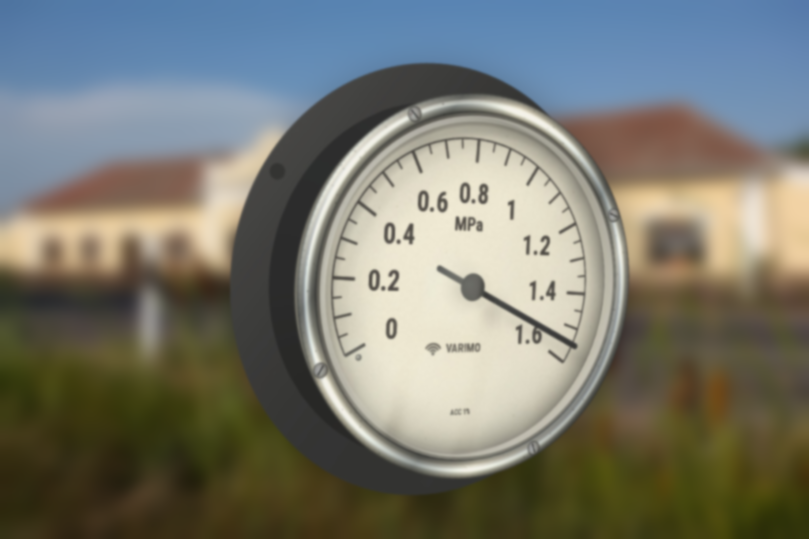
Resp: 1.55 MPa
